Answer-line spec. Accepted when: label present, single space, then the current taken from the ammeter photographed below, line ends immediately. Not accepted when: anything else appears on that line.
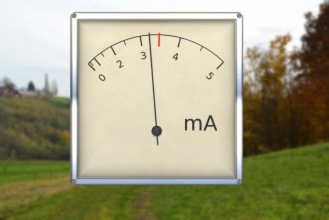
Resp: 3.25 mA
